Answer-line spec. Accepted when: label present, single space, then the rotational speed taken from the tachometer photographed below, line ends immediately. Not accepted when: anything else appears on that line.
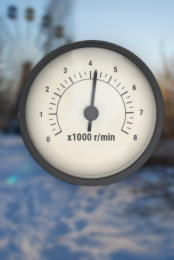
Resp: 4250 rpm
